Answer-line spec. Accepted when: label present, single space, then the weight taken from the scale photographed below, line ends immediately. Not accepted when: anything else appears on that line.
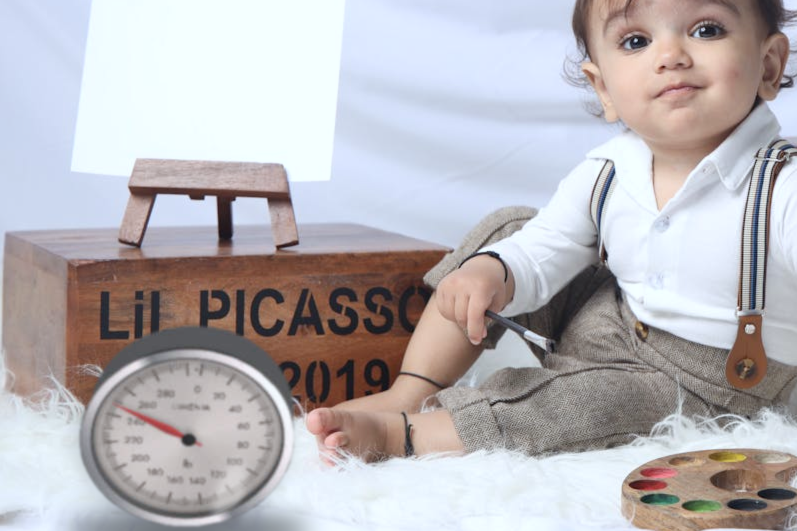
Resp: 250 lb
